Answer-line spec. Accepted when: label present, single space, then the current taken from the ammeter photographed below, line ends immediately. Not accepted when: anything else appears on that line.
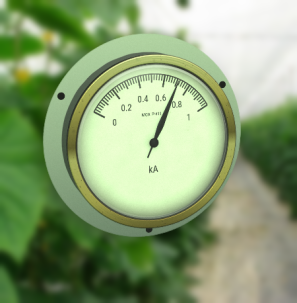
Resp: 0.7 kA
